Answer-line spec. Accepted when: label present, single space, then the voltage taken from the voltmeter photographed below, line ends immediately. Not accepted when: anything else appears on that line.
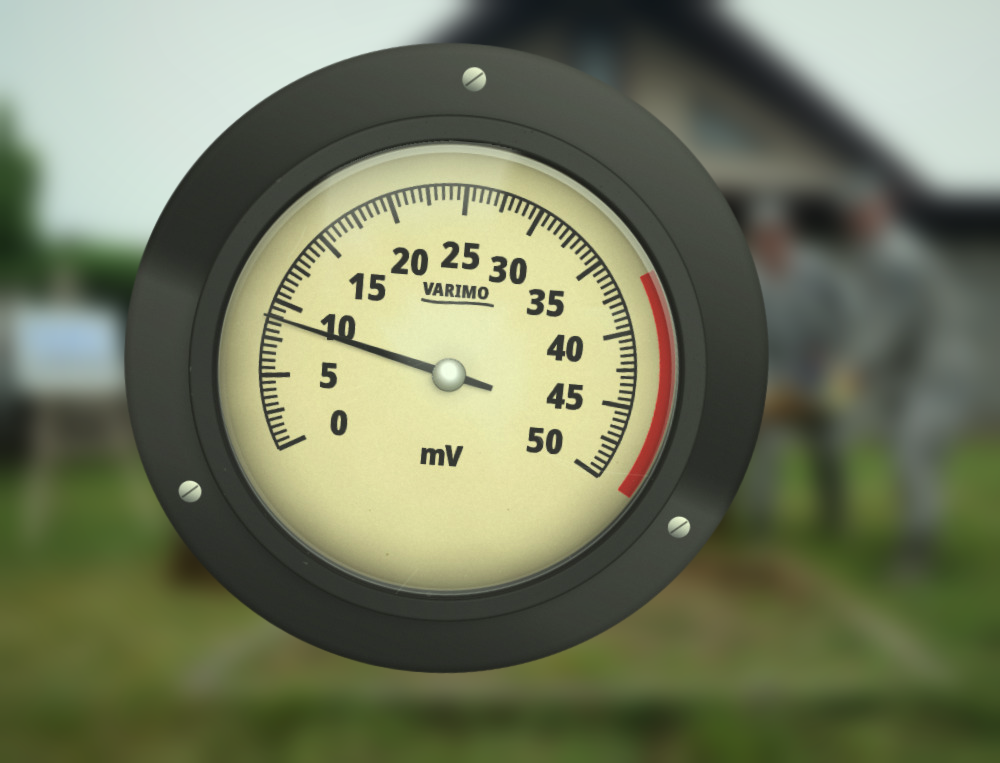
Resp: 9 mV
